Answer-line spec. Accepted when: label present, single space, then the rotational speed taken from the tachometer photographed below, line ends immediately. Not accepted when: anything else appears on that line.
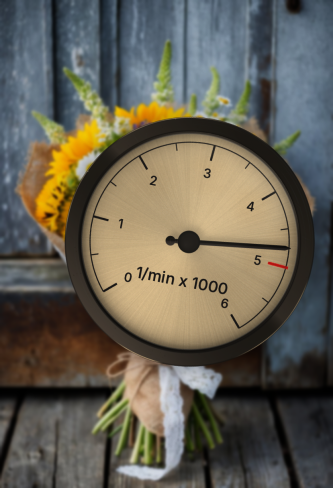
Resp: 4750 rpm
